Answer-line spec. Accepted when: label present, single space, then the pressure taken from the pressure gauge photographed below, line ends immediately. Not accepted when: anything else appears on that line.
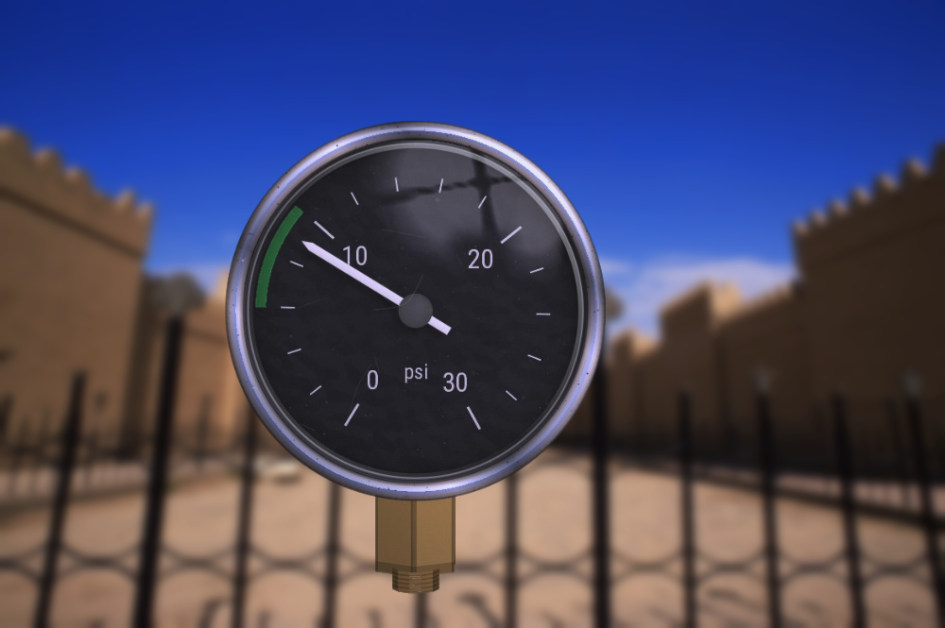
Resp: 9 psi
